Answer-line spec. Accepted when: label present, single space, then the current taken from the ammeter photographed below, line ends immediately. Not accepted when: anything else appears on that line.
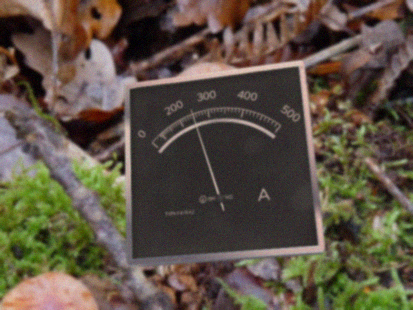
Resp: 250 A
